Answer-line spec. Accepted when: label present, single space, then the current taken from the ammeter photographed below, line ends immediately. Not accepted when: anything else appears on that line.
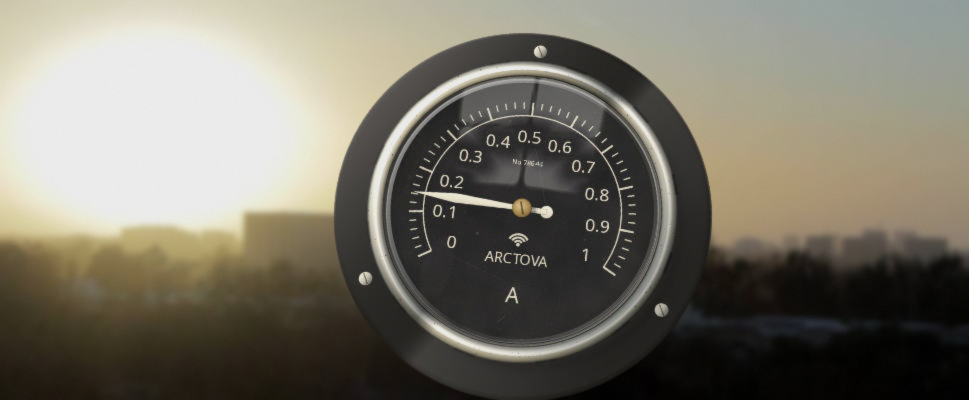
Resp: 0.14 A
